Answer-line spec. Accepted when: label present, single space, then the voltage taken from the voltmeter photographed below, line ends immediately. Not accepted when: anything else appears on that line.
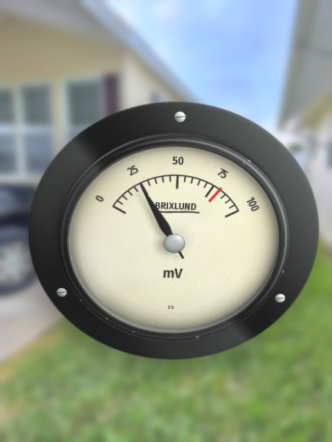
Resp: 25 mV
